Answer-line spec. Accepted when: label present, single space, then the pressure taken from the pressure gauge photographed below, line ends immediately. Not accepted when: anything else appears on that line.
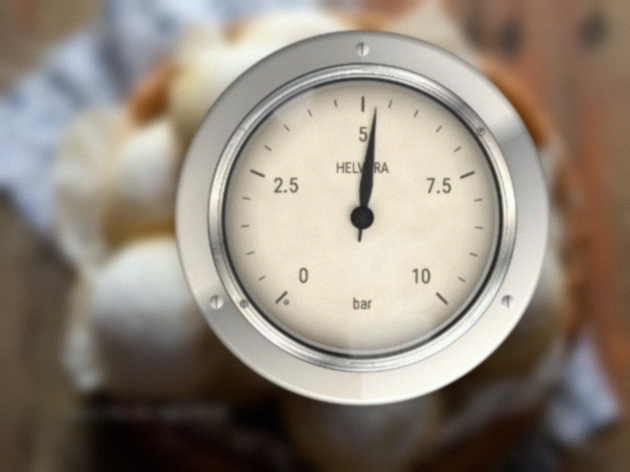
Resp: 5.25 bar
